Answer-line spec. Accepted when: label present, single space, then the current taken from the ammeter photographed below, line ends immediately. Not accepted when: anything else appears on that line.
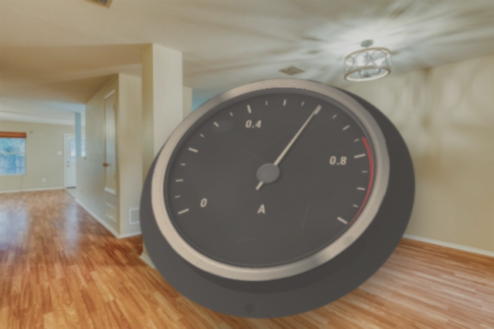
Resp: 0.6 A
